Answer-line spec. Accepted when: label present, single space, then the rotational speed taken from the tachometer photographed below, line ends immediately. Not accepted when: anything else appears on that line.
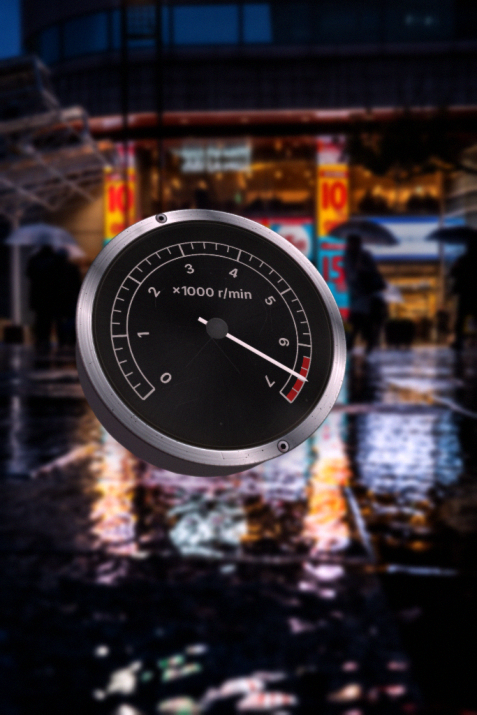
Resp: 6600 rpm
